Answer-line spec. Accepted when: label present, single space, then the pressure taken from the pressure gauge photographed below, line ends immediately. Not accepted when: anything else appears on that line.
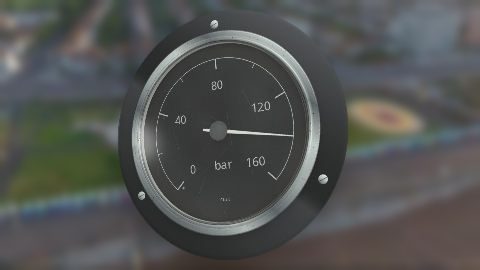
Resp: 140 bar
